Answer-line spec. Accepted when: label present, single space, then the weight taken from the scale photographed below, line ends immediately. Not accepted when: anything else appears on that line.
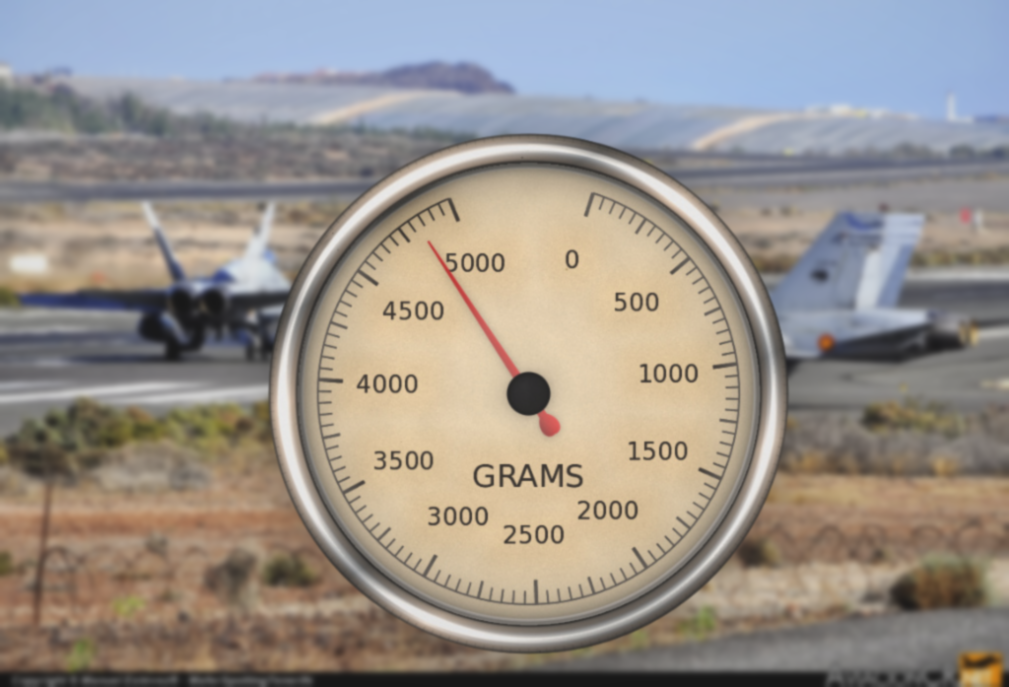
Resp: 4825 g
